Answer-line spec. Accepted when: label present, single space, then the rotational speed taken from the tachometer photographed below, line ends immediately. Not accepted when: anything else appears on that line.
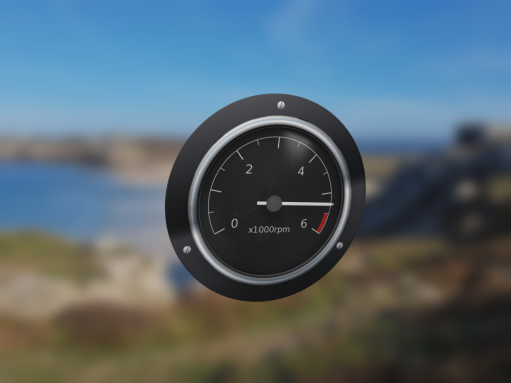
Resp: 5250 rpm
